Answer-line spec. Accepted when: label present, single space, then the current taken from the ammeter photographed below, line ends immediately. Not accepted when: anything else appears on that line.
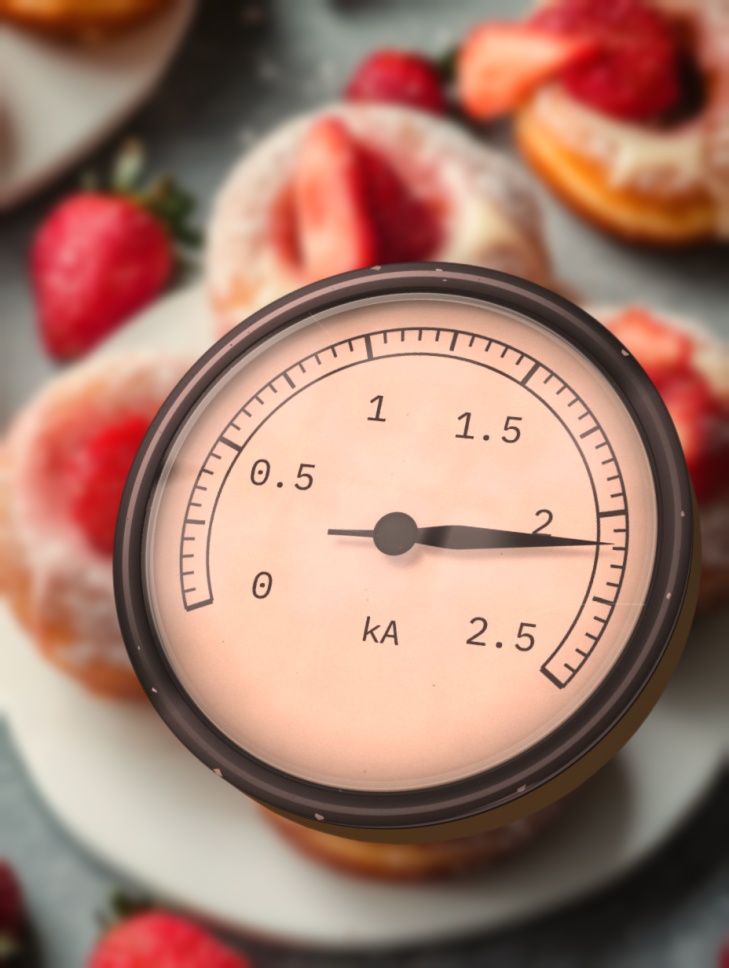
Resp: 2.1 kA
